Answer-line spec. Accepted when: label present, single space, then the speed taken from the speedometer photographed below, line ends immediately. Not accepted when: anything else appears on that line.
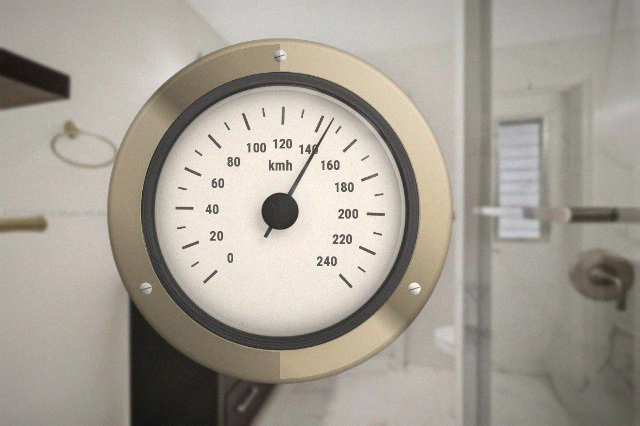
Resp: 145 km/h
